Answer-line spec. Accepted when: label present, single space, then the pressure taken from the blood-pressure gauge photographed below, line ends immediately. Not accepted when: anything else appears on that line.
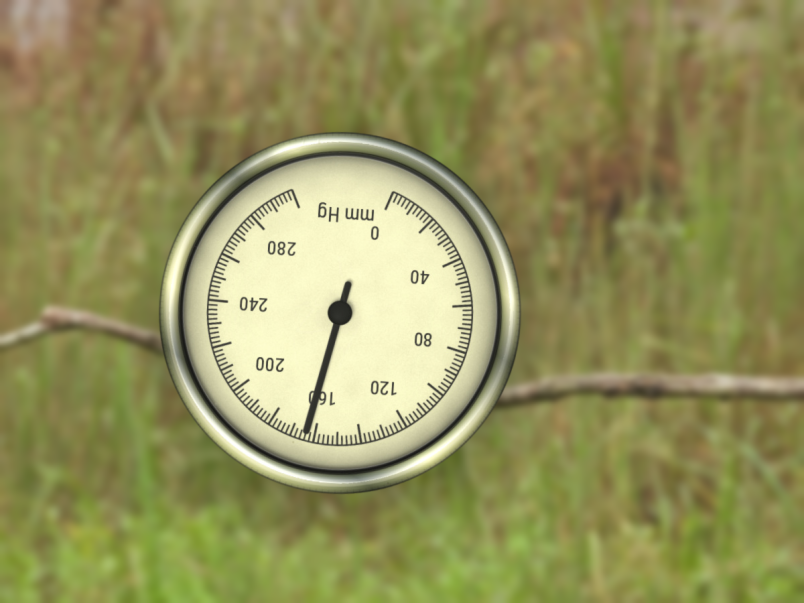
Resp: 164 mmHg
